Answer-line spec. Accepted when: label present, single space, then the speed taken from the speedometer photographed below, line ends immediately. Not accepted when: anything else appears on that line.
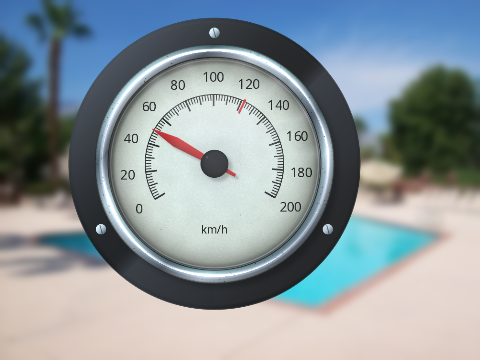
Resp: 50 km/h
